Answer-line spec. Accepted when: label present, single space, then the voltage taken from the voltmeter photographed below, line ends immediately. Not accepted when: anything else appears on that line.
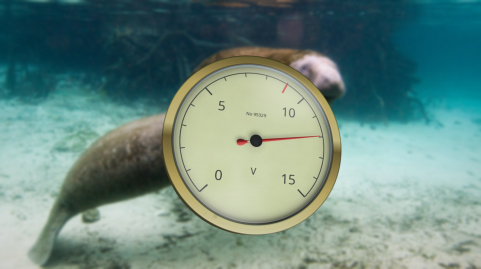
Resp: 12 V
